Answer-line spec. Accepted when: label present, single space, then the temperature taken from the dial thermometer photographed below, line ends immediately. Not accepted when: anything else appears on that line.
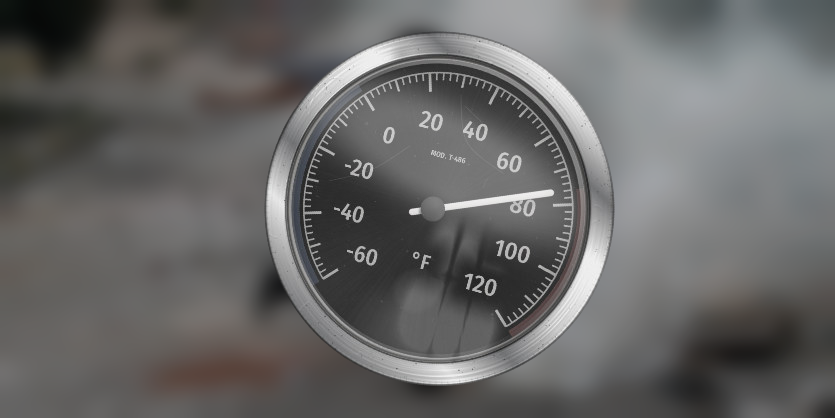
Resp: 76 °F
